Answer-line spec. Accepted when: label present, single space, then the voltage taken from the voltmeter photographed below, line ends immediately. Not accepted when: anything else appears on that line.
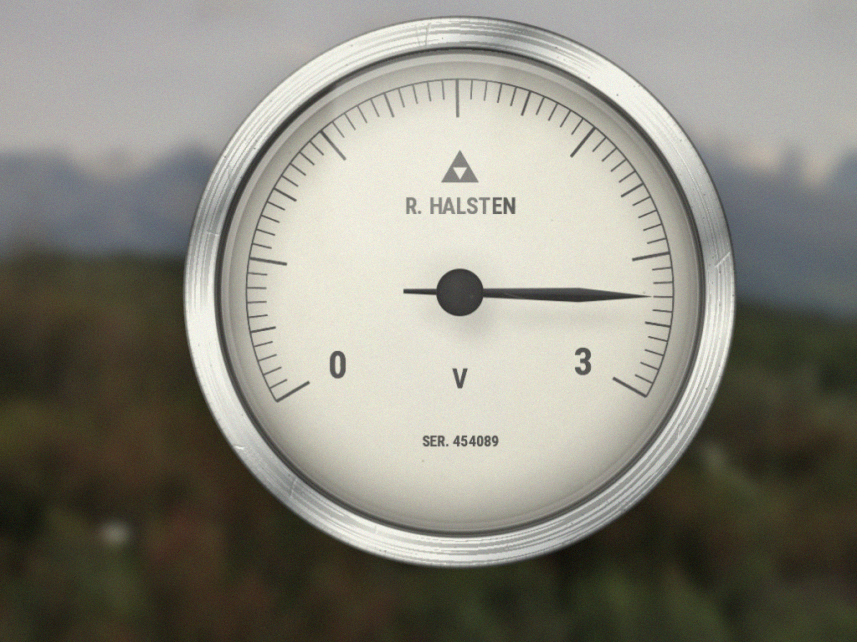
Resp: 2.65 V
